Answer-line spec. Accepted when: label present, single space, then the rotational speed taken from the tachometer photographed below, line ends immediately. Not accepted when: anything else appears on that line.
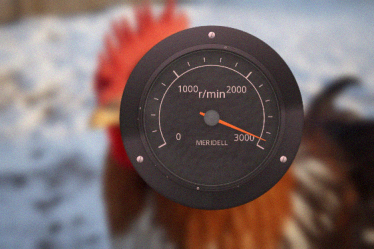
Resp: 2900 rpm
